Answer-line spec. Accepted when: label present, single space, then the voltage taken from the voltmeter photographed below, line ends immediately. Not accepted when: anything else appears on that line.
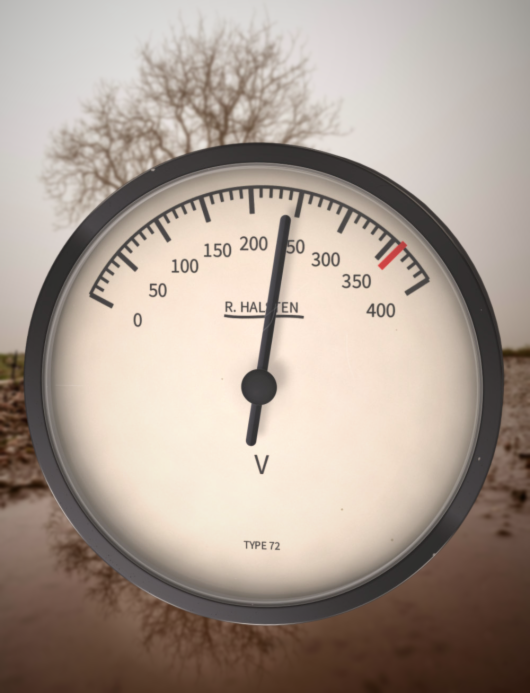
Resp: 240 V
